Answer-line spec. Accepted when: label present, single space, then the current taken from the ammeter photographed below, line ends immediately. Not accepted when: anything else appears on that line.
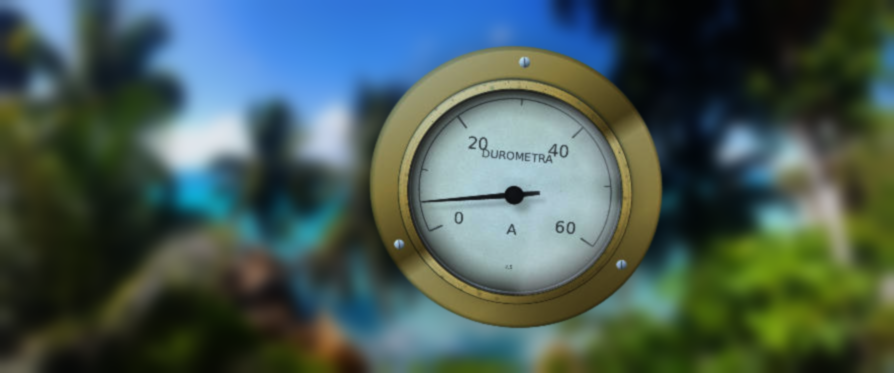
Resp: 5 A
